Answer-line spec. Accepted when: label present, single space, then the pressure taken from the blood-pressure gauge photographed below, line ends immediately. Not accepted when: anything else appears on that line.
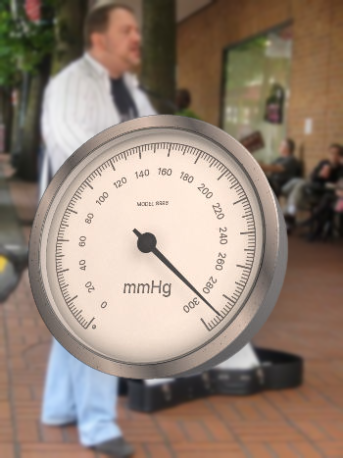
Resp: 290 mmHg
